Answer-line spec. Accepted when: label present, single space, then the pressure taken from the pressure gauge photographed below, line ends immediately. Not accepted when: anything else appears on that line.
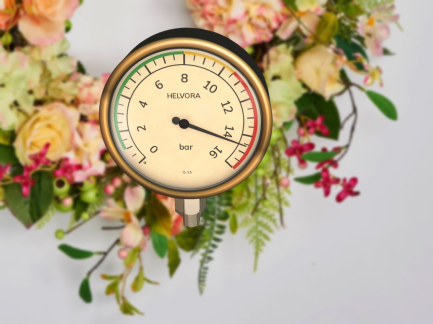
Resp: 14.5 bar
